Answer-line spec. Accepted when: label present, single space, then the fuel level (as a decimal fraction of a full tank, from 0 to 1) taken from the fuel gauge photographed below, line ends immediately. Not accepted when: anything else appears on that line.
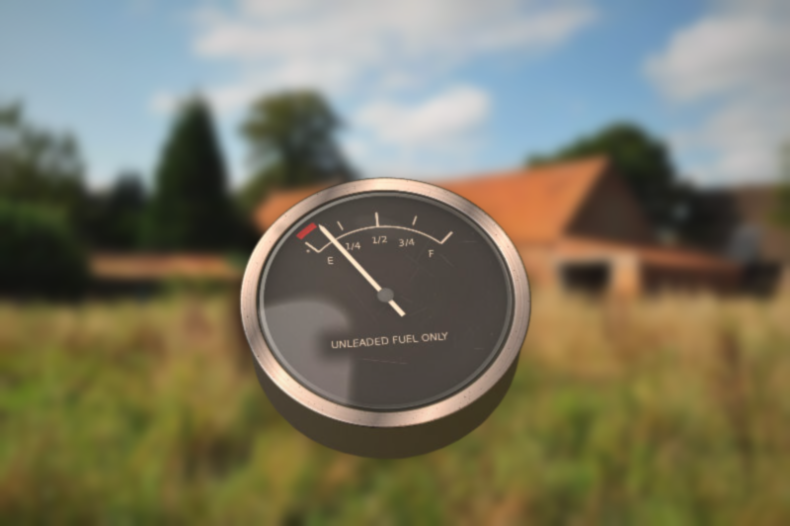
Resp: 0.125
